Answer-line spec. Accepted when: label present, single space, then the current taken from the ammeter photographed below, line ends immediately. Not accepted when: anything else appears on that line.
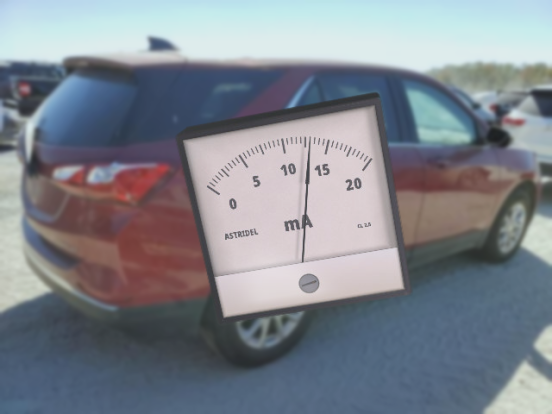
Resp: 13 mA
